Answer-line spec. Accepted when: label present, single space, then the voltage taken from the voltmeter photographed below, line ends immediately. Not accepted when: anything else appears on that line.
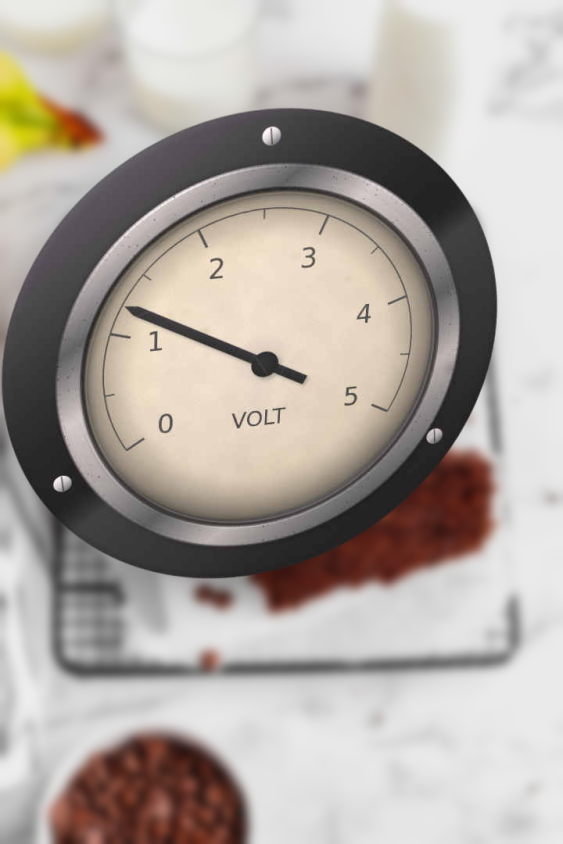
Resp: 1.25 V
